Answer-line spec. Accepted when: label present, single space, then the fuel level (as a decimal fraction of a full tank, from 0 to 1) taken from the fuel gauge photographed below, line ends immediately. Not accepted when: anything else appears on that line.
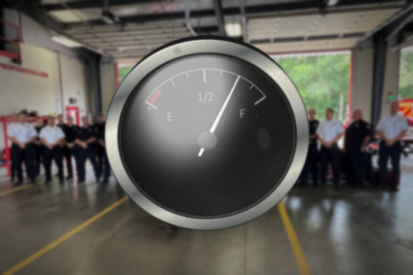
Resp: 0.75
